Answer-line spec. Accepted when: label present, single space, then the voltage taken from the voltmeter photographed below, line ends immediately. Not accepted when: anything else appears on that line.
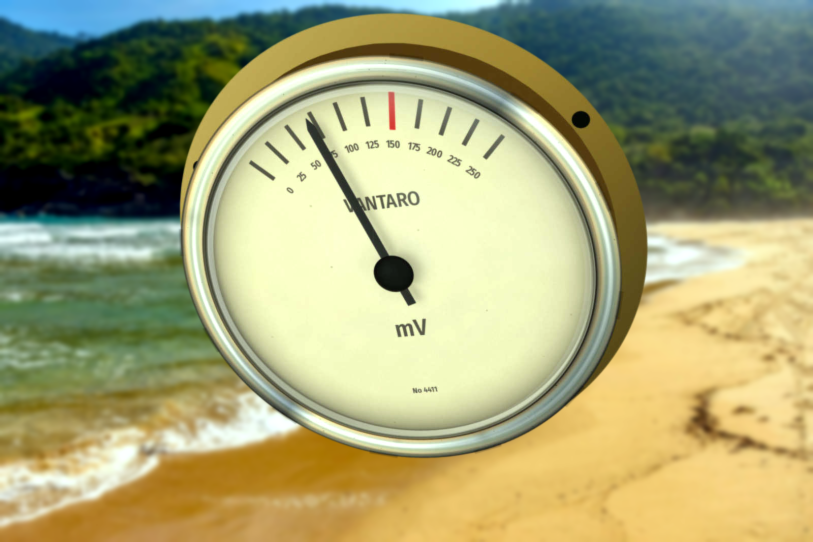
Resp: 75 mV
